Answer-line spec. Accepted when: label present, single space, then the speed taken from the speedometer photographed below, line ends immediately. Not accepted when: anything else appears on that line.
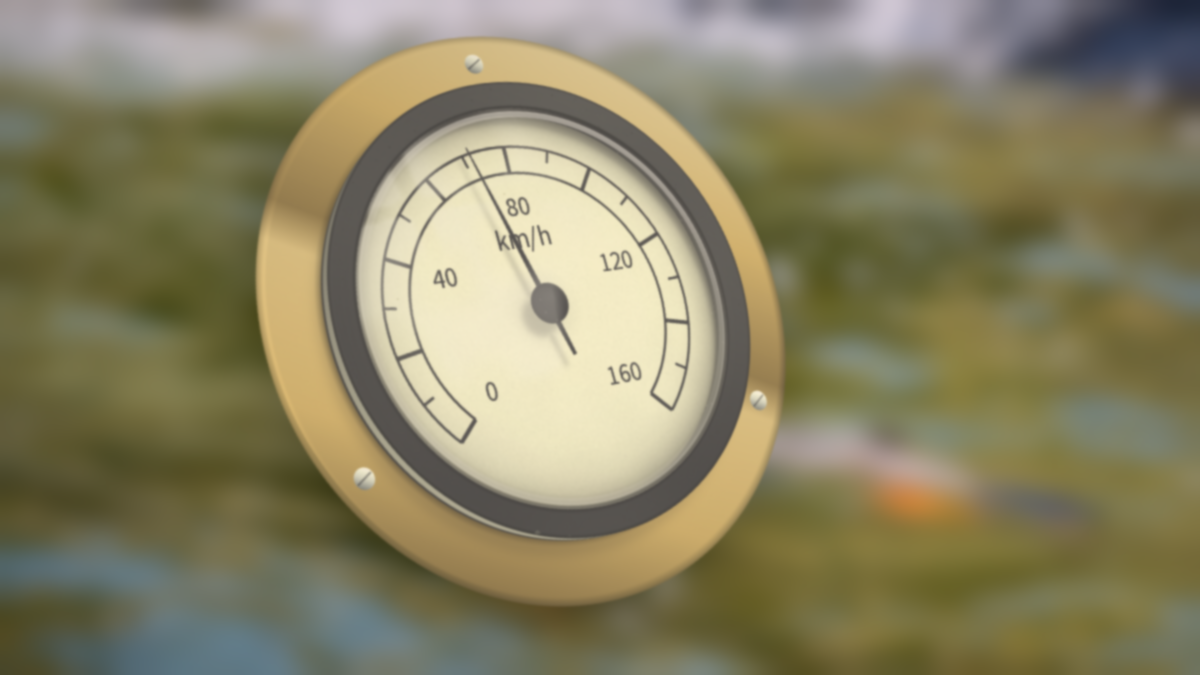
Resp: 70 km/h
